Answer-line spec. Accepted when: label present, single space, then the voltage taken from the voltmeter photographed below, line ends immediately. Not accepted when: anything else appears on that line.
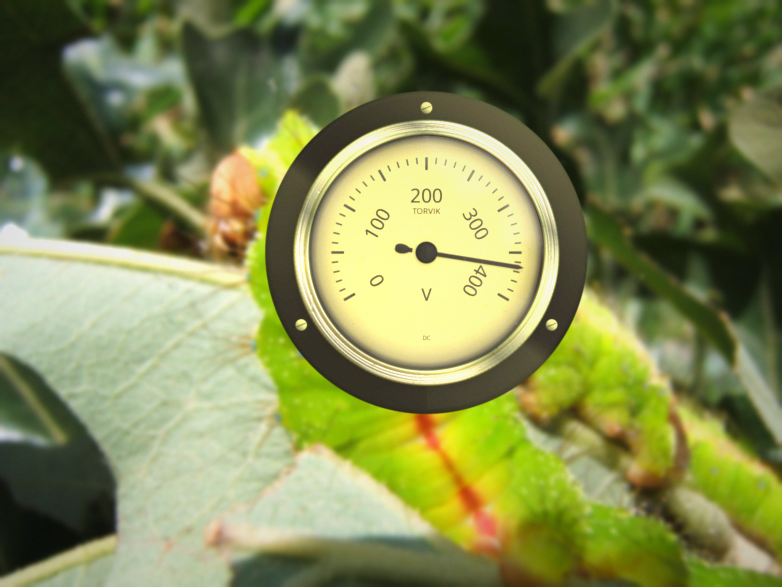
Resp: 365 V
